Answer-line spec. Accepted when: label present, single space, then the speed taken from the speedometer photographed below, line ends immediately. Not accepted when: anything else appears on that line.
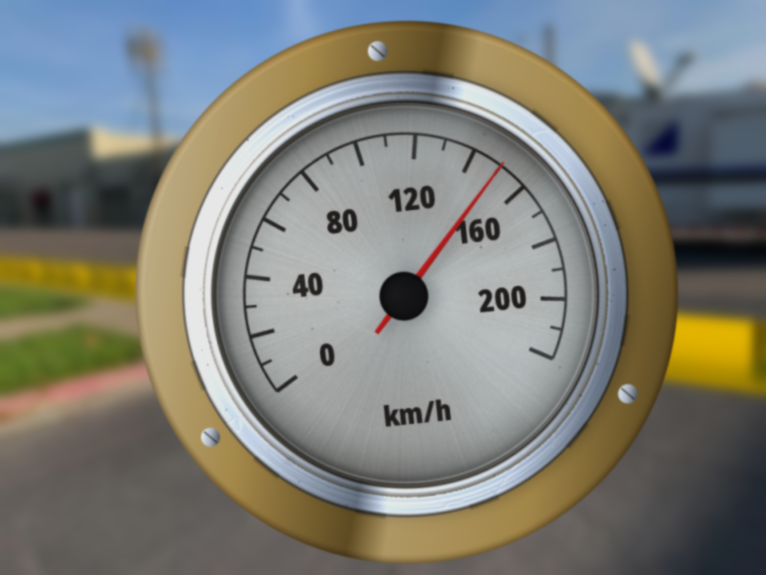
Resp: 150 km/h
